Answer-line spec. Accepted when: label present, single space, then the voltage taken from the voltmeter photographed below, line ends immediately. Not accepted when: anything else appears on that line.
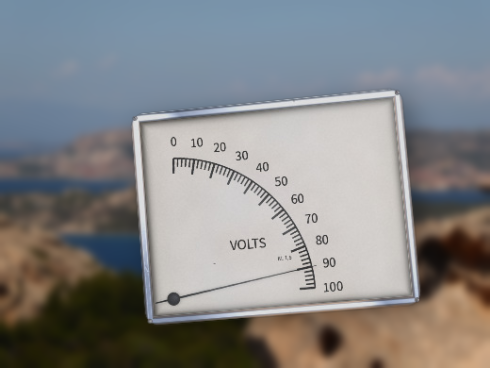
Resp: 90 V
